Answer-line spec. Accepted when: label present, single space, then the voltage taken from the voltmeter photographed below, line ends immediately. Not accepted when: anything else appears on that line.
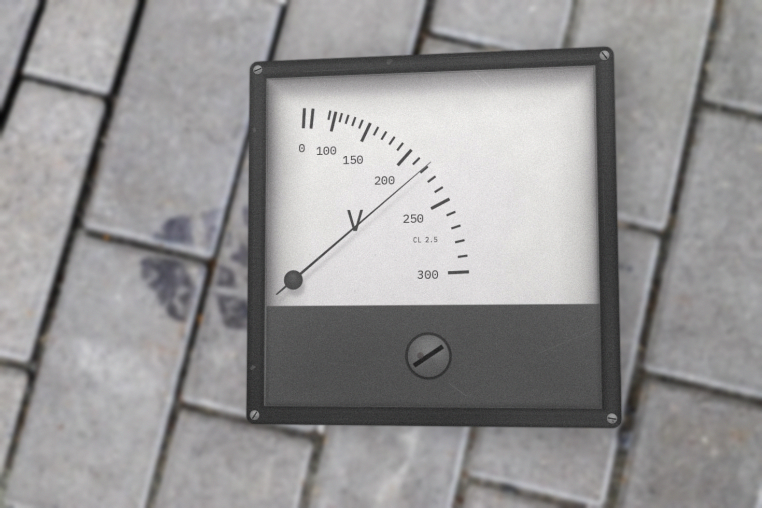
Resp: 220 V
